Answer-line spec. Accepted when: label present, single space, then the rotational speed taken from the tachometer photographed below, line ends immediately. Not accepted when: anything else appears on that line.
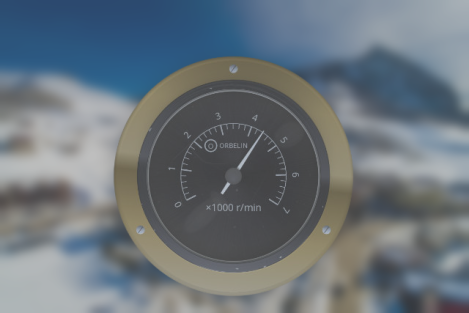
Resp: 4400 rpm
